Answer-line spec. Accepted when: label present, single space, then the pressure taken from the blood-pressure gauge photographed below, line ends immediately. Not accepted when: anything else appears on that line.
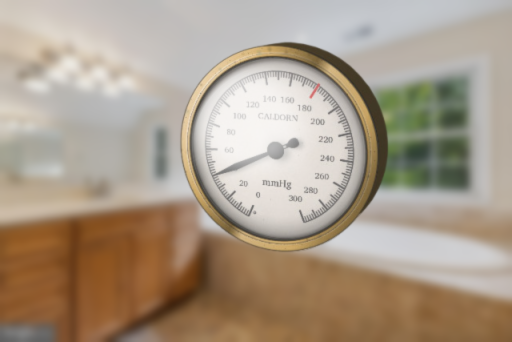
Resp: 40 mmHg
